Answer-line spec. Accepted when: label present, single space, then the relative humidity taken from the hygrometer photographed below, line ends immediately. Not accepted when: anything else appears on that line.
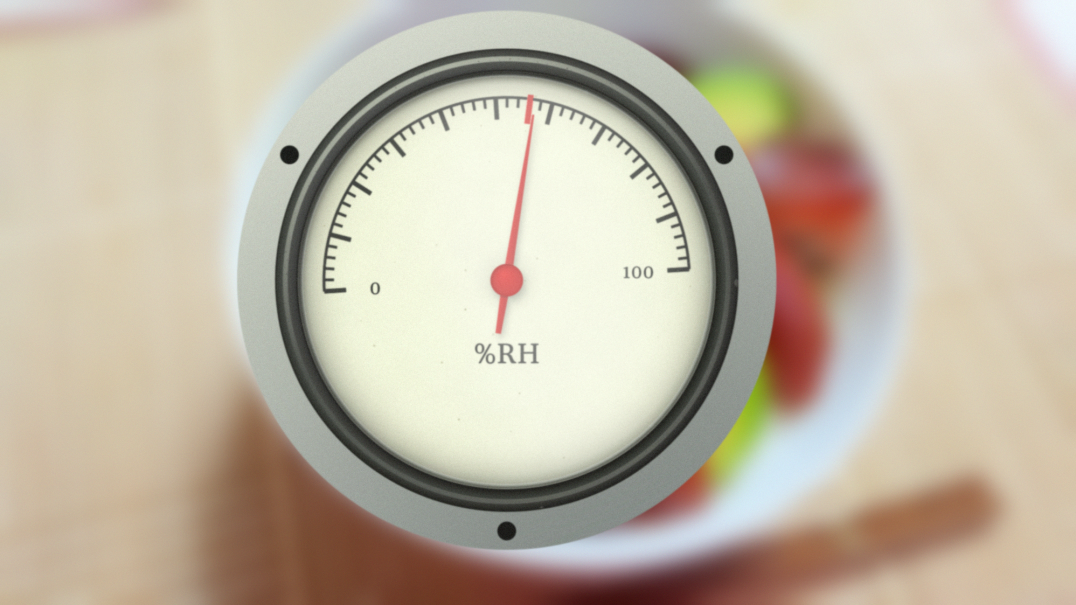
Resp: 57 %
